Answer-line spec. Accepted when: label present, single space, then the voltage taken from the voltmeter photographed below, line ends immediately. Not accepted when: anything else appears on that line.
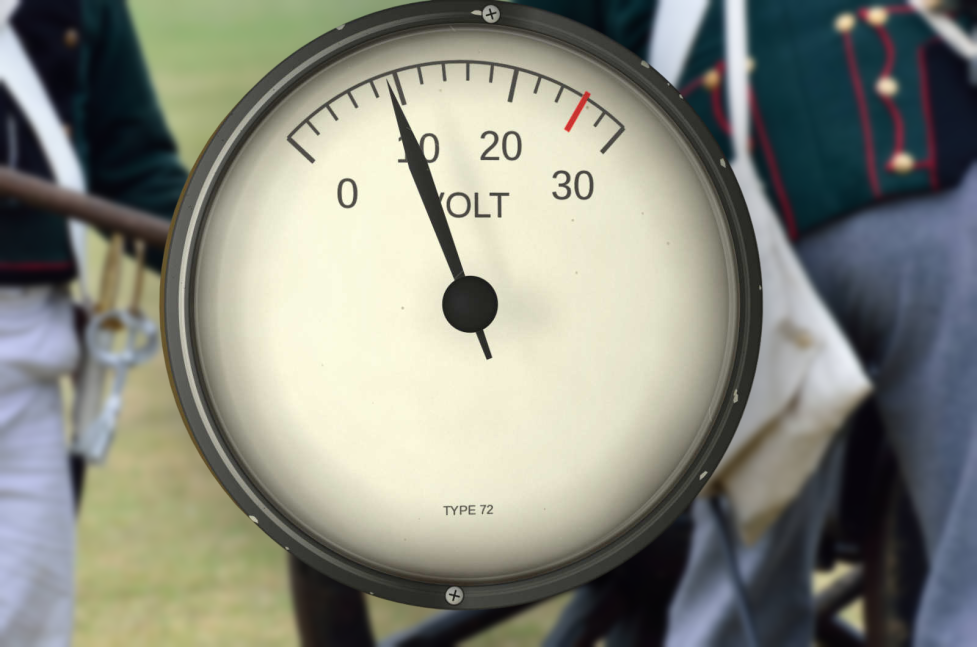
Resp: 9 V
